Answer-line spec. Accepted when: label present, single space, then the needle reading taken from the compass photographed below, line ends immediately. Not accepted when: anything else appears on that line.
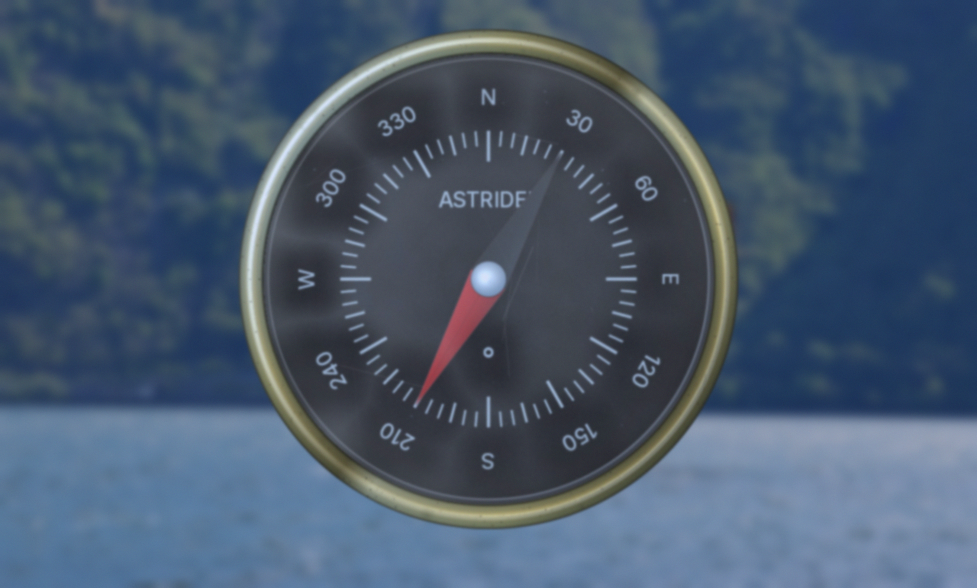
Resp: 210 °
